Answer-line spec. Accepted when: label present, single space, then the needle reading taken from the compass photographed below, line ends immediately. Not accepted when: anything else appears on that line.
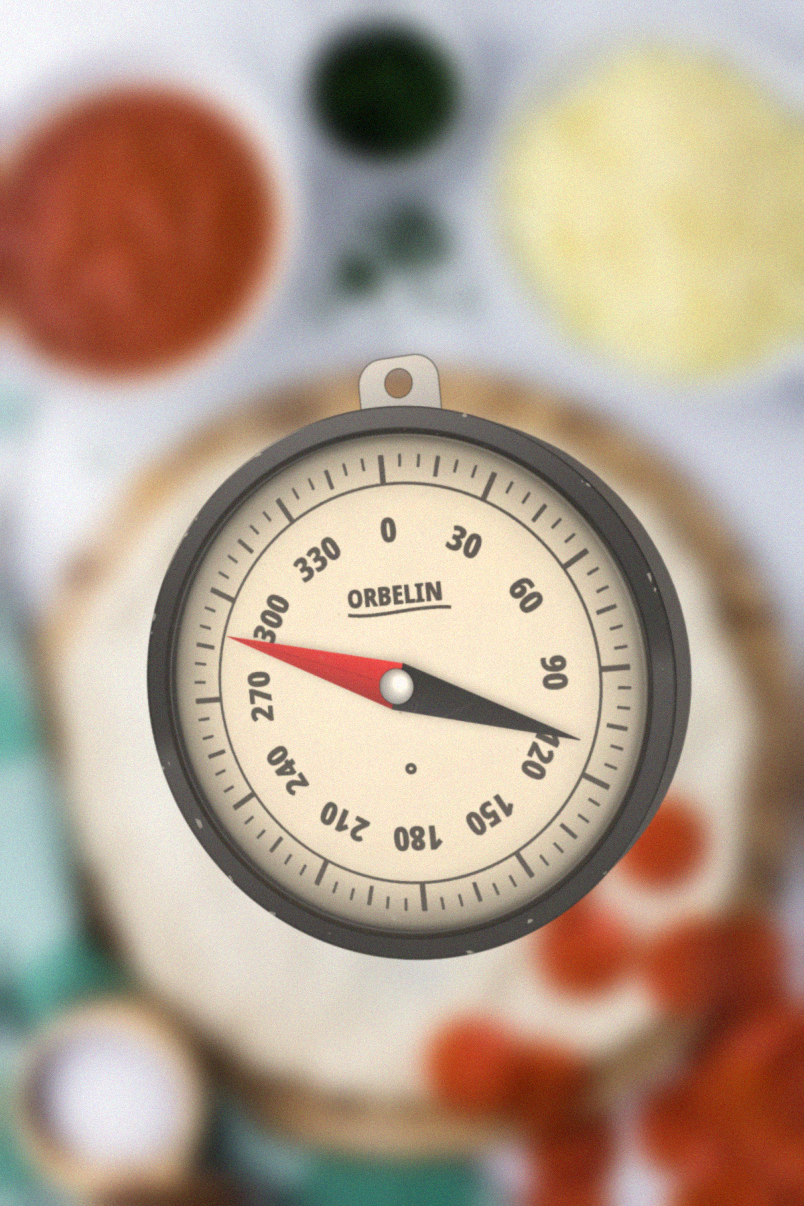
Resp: 290 °
